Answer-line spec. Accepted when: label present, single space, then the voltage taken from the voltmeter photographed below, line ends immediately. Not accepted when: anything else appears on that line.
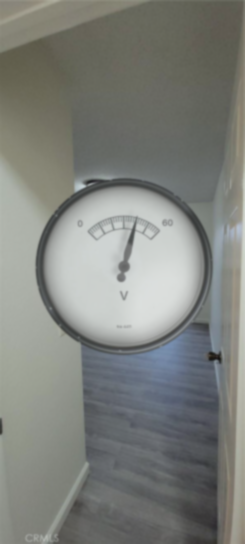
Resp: 40 V
